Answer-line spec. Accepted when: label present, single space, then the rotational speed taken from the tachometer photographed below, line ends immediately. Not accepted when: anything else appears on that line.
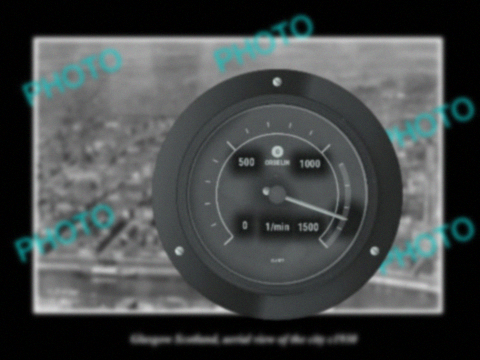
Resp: 1350 rpm
